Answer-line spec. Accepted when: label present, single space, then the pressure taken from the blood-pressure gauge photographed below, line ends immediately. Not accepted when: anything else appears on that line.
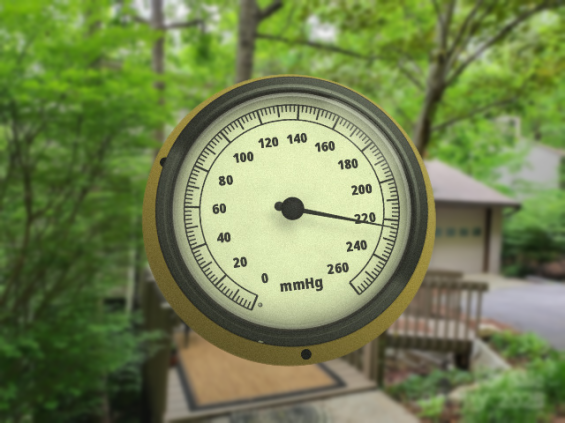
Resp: 224 mmHg
